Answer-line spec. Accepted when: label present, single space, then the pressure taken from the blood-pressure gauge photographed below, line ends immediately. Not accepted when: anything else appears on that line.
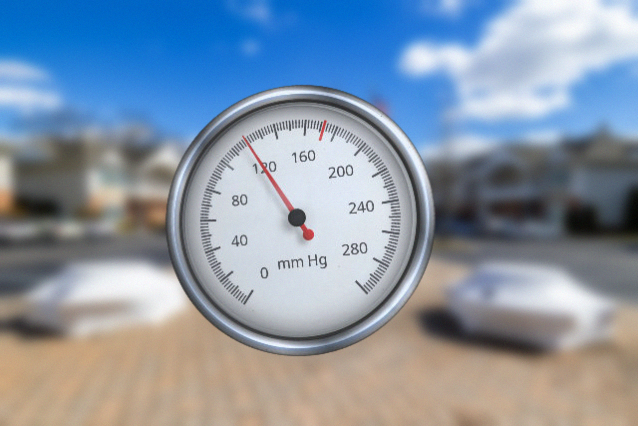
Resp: 120 mmHg
